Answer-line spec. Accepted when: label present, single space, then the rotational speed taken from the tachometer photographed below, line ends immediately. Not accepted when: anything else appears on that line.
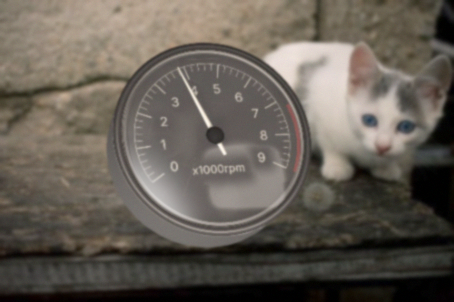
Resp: 3800 rpm
